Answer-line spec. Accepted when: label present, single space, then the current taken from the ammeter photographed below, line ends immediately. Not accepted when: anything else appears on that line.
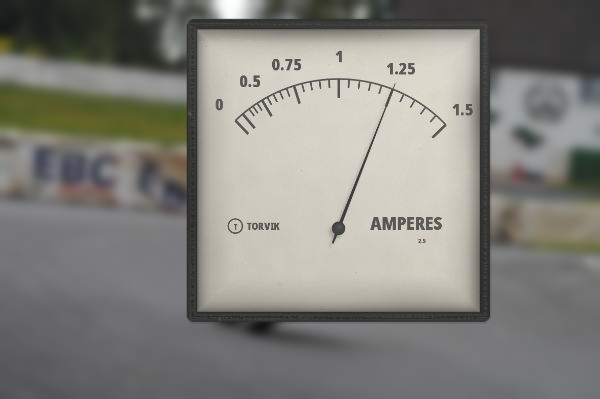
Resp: 1.25 A
